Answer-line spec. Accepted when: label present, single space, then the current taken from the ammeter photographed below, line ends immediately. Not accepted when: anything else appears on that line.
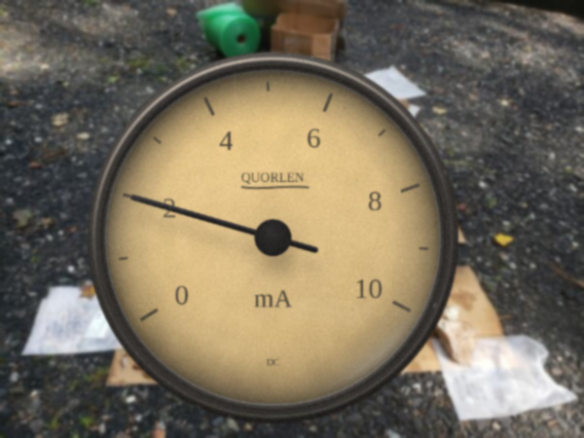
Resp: 2 mA
